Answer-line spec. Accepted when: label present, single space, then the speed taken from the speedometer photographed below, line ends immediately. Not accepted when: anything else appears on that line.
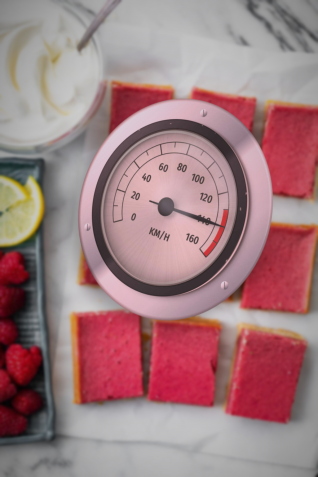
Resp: 140 km/h
